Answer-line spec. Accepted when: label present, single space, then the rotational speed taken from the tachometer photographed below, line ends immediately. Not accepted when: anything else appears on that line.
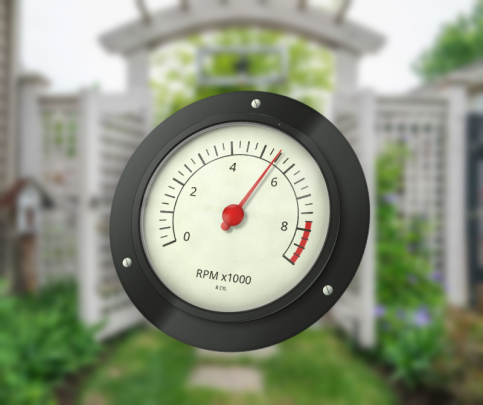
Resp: 5500 rpm
